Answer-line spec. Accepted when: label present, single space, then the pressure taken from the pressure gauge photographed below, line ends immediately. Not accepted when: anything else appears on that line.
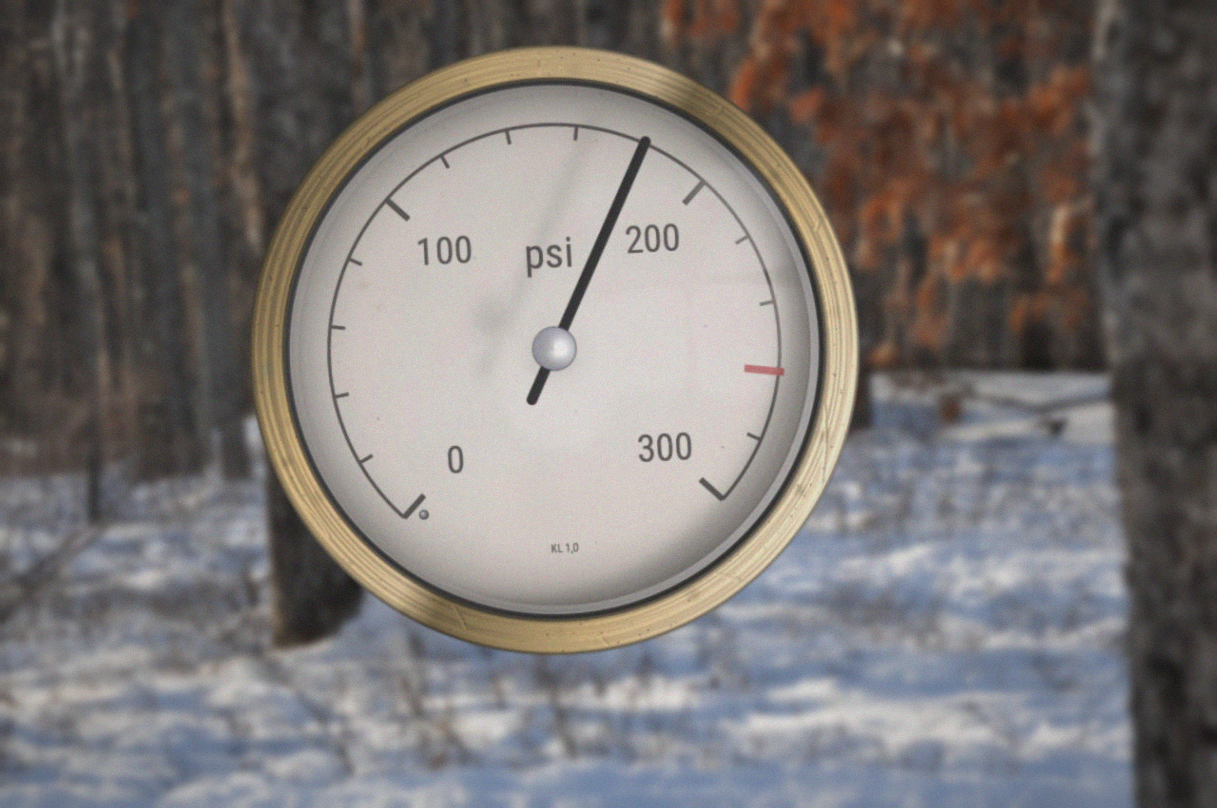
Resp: 180 psi
